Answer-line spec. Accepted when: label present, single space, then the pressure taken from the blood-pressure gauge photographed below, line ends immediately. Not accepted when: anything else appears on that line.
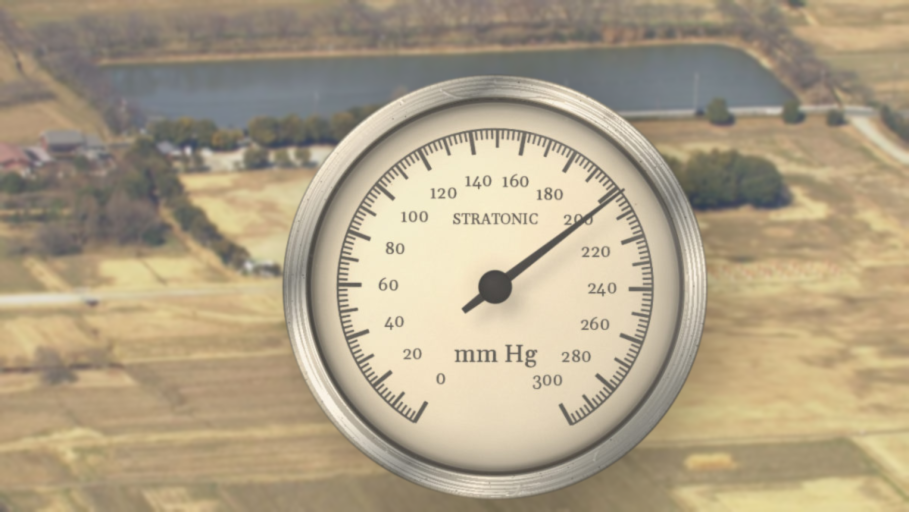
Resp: 202 mmHg
